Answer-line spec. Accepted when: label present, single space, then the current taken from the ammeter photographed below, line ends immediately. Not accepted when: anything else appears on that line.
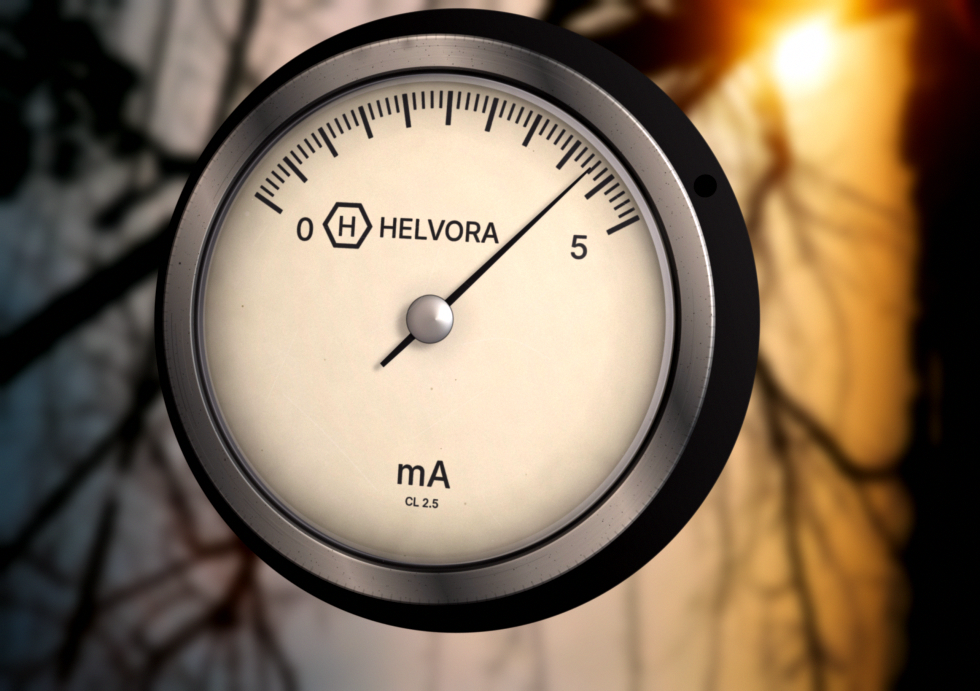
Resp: 4.3 mA
